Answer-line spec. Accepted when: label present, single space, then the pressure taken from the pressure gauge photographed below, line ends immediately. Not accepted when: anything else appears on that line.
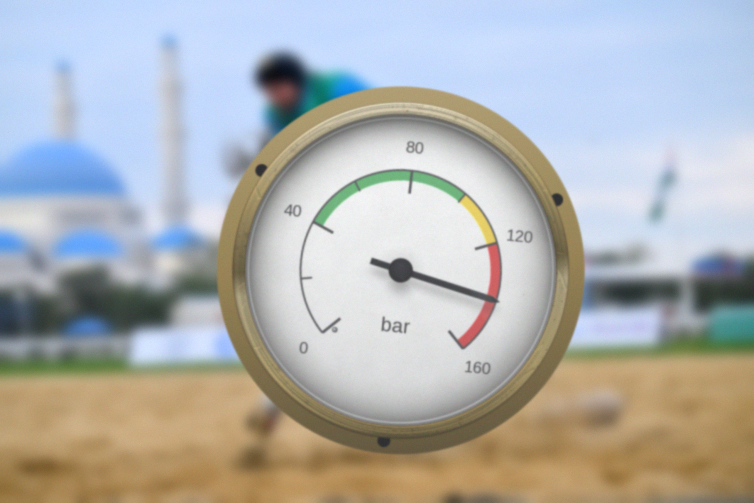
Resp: 140 bar
